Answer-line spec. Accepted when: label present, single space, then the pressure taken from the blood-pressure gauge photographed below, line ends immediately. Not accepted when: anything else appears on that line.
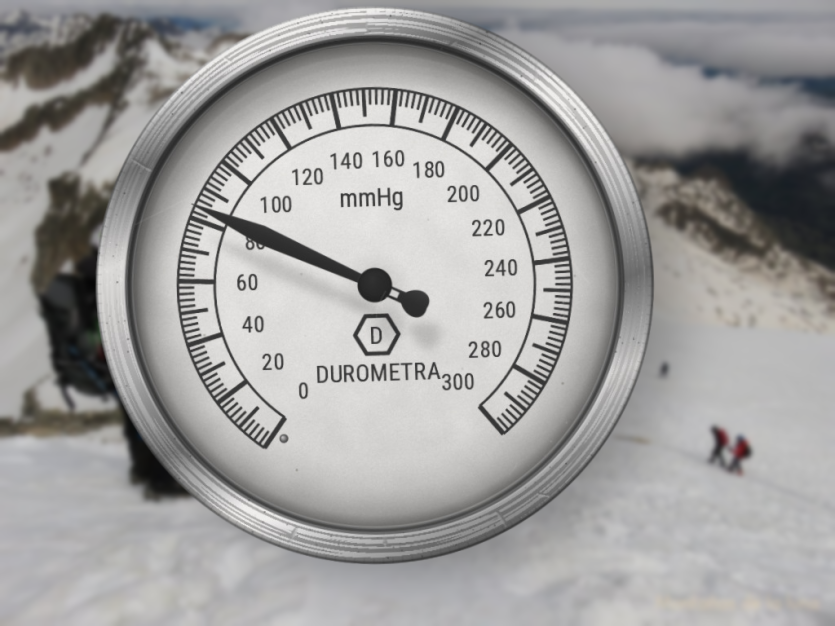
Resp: 84 mmHg
